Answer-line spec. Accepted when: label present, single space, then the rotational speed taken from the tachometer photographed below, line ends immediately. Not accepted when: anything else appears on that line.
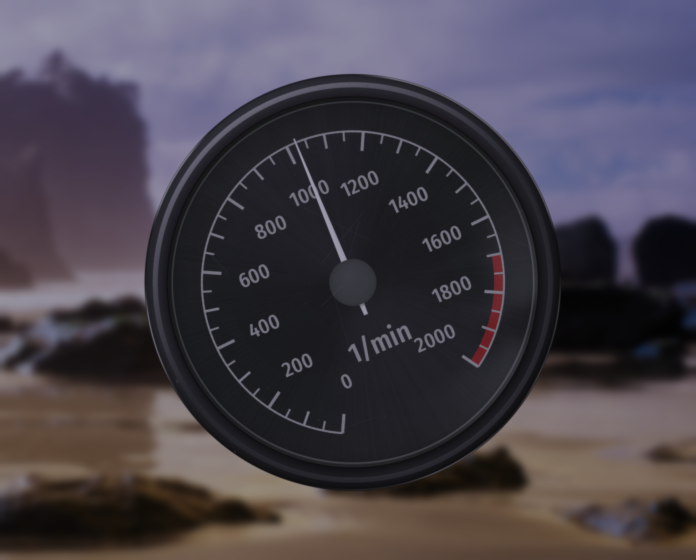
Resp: 1025 rpm
